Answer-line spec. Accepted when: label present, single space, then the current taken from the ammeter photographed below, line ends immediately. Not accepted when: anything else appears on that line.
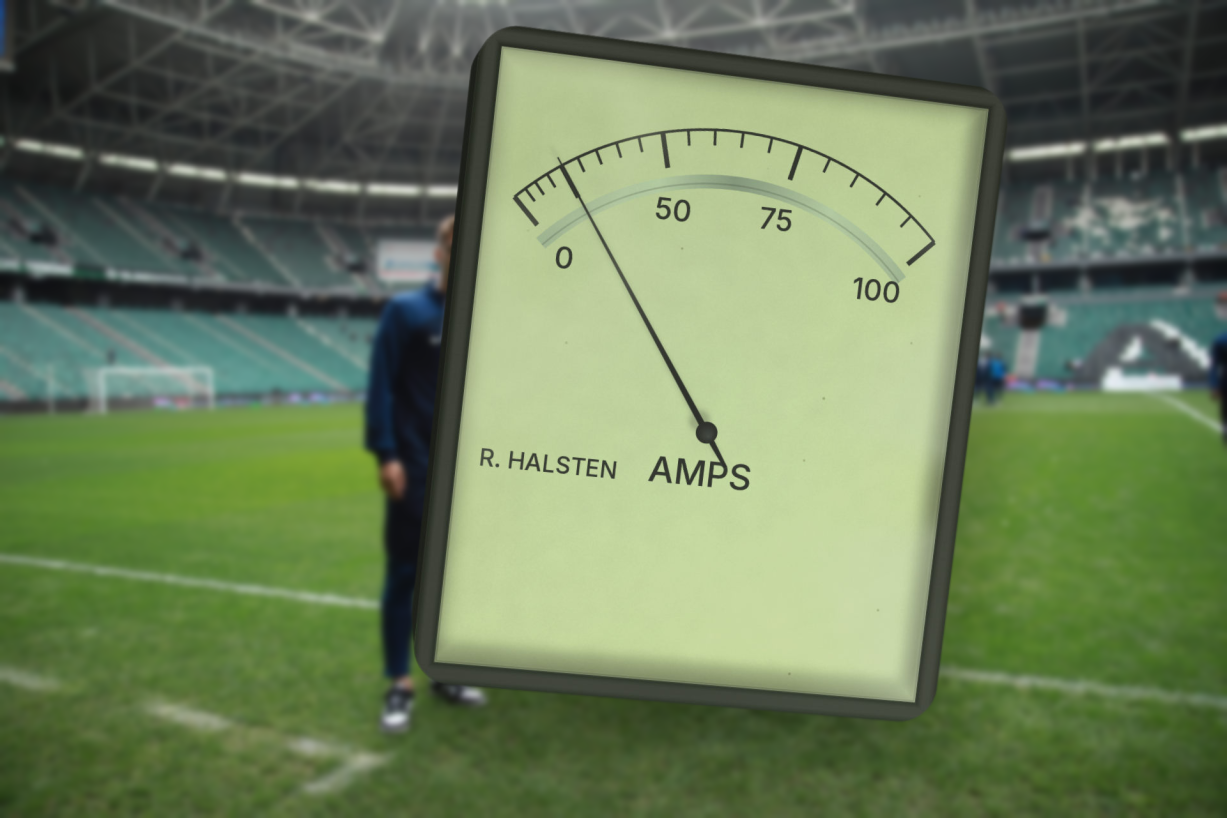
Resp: 25 A
